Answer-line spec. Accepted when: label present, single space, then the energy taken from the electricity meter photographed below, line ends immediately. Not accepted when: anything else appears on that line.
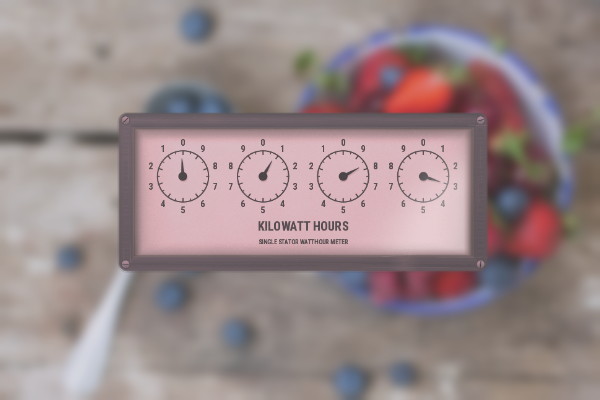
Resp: 83 kWh
